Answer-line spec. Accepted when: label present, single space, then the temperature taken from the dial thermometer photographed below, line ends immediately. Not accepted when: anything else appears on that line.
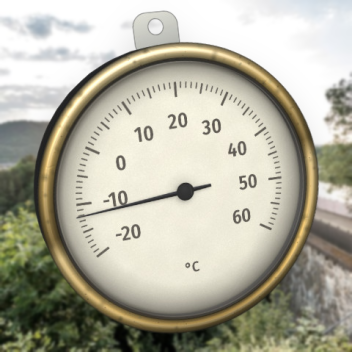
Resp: -12 °C
